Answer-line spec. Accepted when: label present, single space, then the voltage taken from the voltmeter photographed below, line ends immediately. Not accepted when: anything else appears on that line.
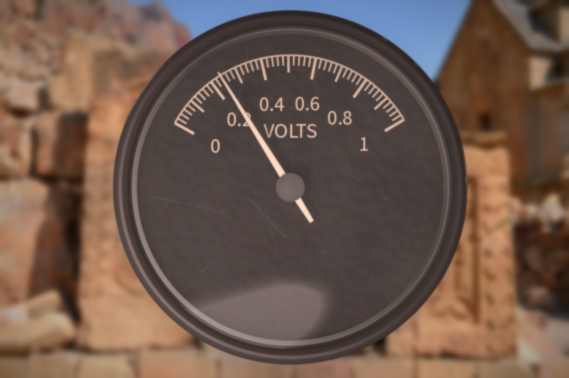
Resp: 0.24 V
